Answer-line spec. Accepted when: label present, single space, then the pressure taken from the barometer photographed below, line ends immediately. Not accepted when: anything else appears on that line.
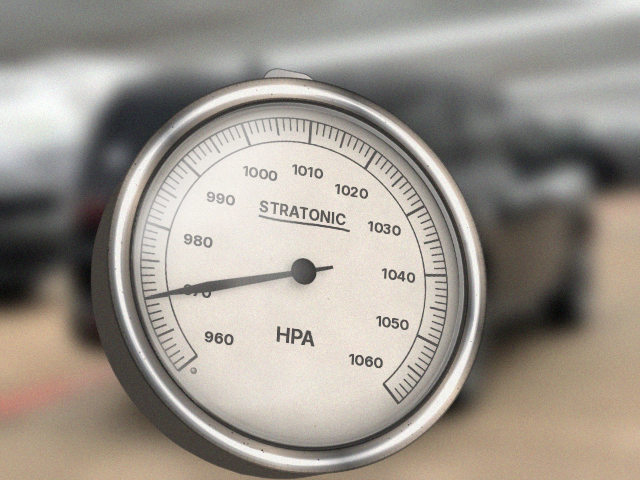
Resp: 970 hPa
